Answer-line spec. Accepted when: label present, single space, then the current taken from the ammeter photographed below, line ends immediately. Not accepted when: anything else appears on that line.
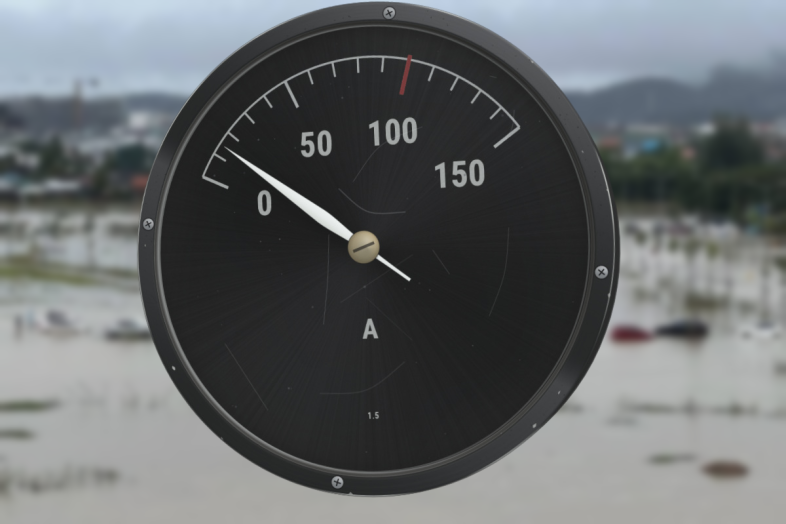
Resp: 15 A
